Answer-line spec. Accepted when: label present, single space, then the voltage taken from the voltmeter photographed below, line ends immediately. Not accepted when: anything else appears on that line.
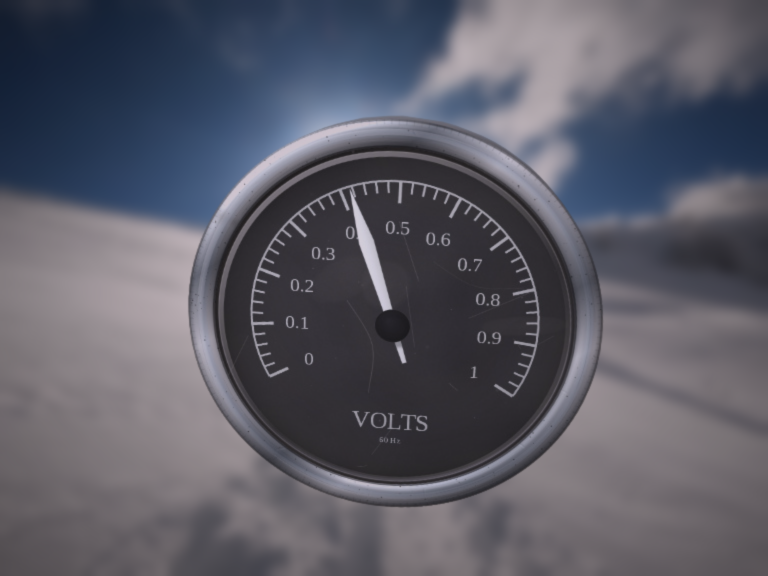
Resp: 0.42 V
